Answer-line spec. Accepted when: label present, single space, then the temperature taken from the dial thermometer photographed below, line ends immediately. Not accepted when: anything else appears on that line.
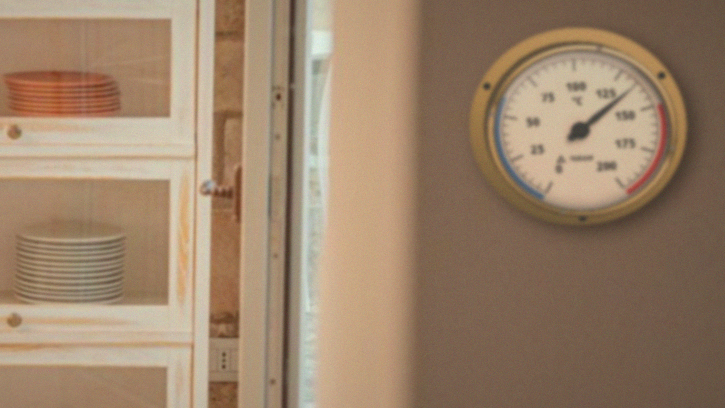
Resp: 135 °C
